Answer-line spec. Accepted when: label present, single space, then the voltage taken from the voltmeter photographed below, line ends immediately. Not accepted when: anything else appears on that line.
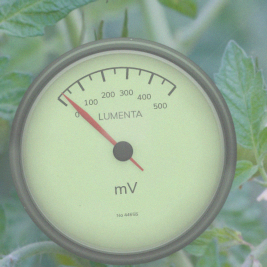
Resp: 25 mV
